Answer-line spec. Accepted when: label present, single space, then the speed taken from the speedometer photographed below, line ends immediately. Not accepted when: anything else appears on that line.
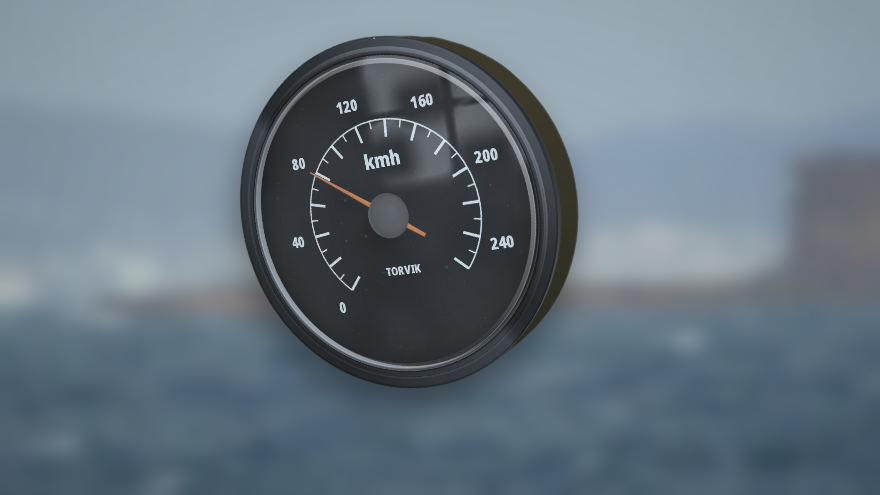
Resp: 80 km/h
